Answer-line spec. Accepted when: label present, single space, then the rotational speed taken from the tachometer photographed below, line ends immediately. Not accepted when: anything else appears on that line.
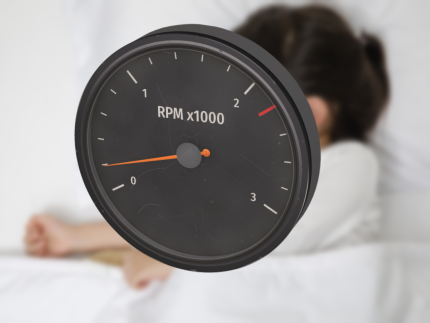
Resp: 200 rpm
